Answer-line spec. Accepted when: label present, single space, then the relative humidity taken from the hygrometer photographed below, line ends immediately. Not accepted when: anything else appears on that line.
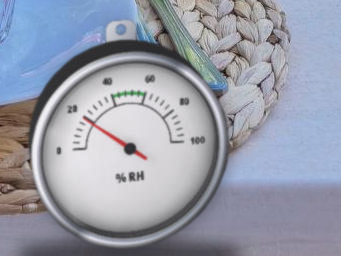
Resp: 20 %
